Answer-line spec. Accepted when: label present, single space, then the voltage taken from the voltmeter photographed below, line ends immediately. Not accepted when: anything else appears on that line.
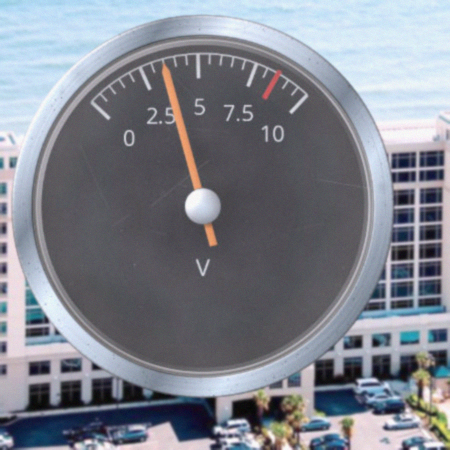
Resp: 3.5 V
